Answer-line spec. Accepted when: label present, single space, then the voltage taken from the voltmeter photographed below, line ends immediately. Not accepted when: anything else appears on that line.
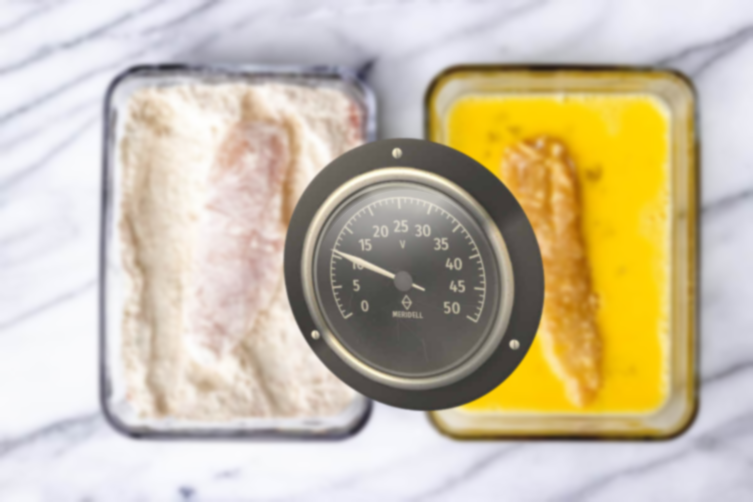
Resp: 11 V
